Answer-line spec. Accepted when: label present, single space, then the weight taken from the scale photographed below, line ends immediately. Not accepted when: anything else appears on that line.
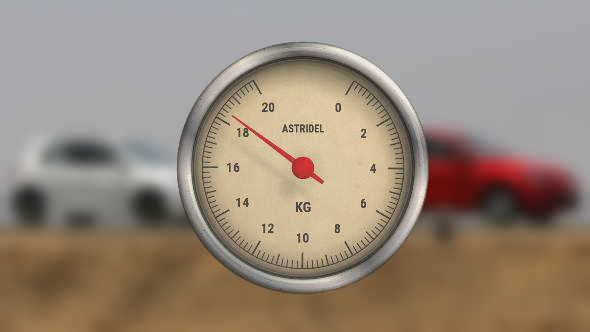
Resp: 18.4 kg
